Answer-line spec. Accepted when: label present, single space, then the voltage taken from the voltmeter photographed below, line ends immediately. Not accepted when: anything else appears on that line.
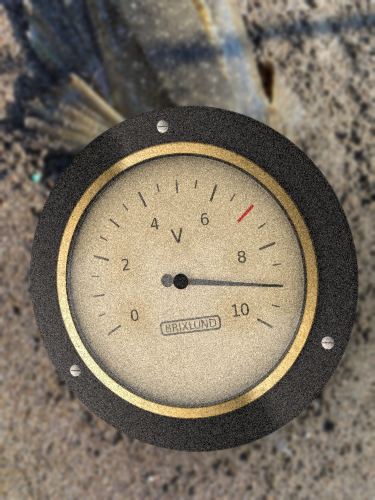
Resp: 9 V
